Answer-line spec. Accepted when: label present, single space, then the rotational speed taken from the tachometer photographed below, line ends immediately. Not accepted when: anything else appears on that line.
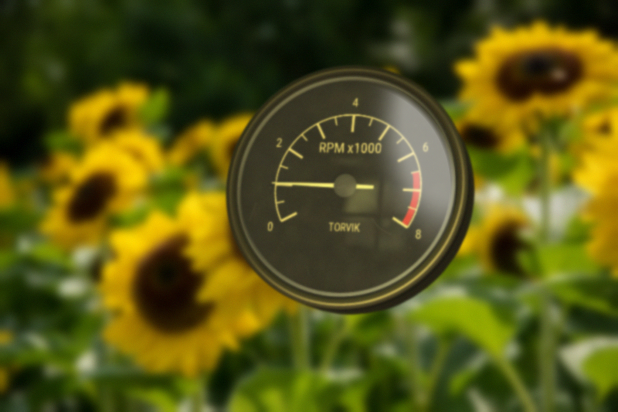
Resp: 1000 rpm
